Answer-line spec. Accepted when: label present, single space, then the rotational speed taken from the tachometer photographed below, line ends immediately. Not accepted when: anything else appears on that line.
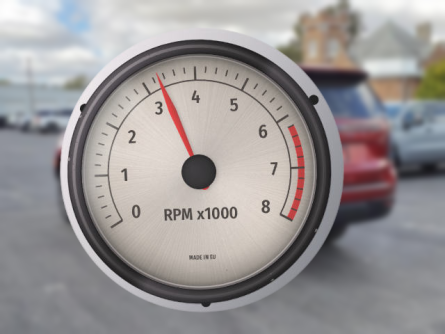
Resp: 3300 rpm
